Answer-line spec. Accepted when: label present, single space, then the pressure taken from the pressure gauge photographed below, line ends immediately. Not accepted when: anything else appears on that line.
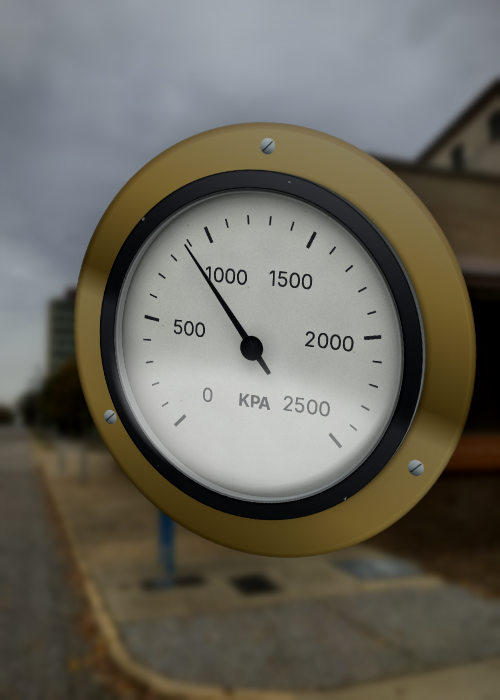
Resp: 900 kPa
